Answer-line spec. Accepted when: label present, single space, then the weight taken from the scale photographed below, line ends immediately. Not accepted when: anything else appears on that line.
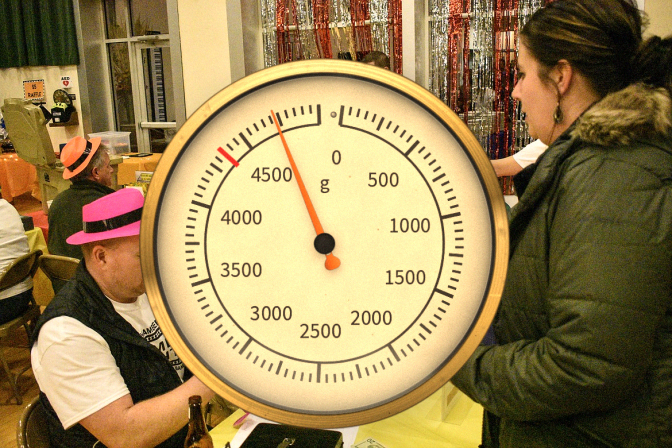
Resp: 4725 g
